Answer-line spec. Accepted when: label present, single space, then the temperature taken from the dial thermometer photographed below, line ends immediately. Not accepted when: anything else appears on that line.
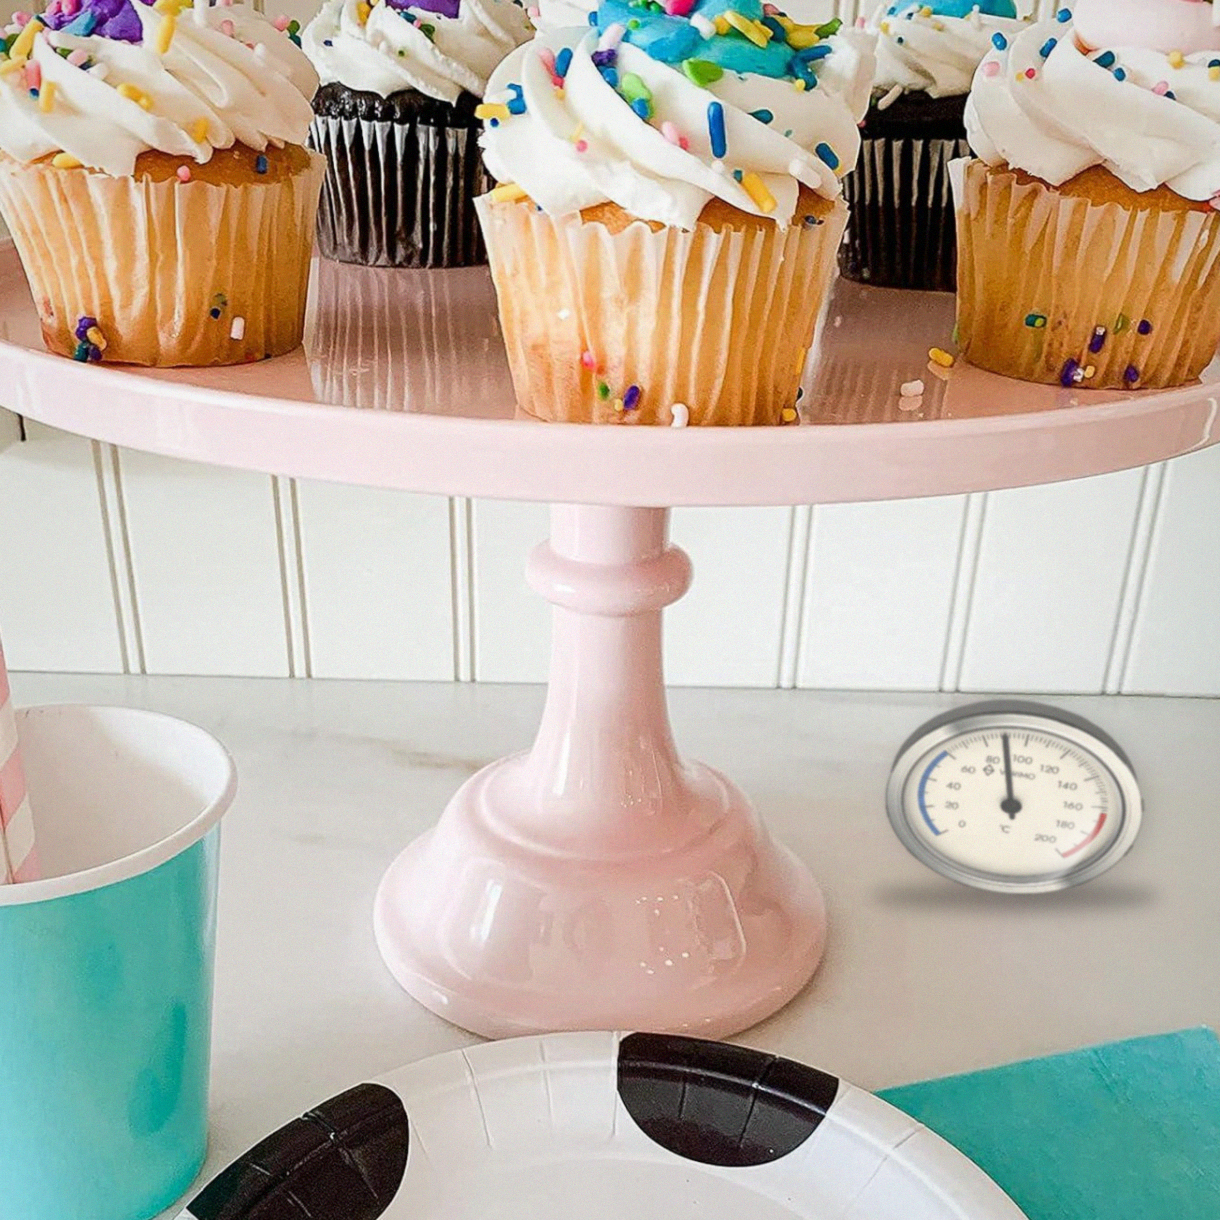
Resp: 90 °C
